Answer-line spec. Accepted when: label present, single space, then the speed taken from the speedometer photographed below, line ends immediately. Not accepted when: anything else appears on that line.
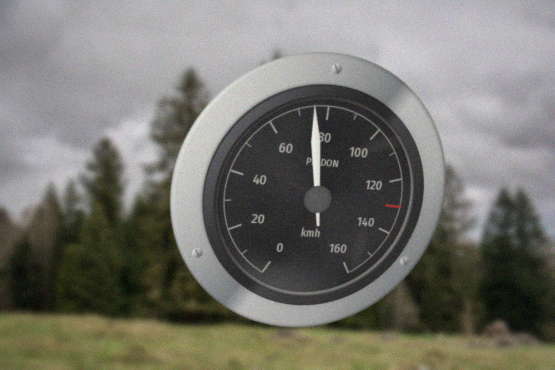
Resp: 75 km/h
